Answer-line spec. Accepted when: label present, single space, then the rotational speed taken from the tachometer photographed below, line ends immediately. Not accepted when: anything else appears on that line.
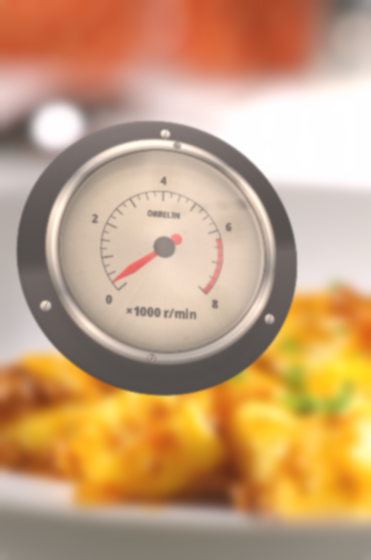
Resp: 250 rpm
